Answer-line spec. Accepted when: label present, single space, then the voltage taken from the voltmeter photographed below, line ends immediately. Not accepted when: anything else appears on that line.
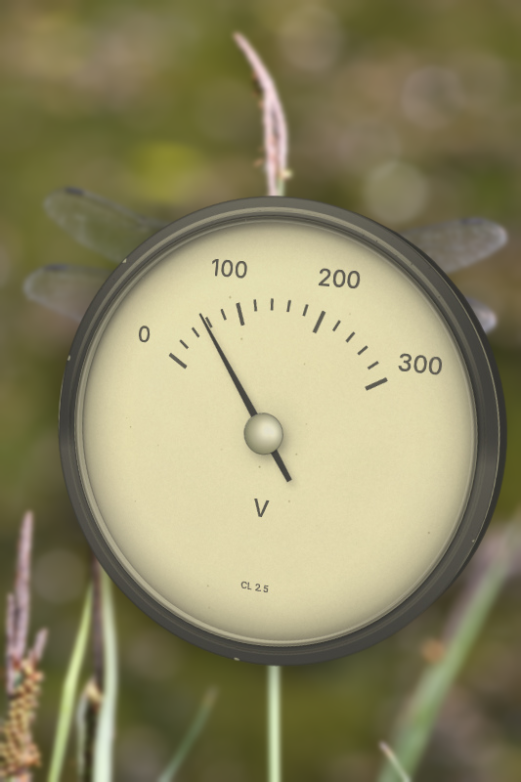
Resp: 60 V
